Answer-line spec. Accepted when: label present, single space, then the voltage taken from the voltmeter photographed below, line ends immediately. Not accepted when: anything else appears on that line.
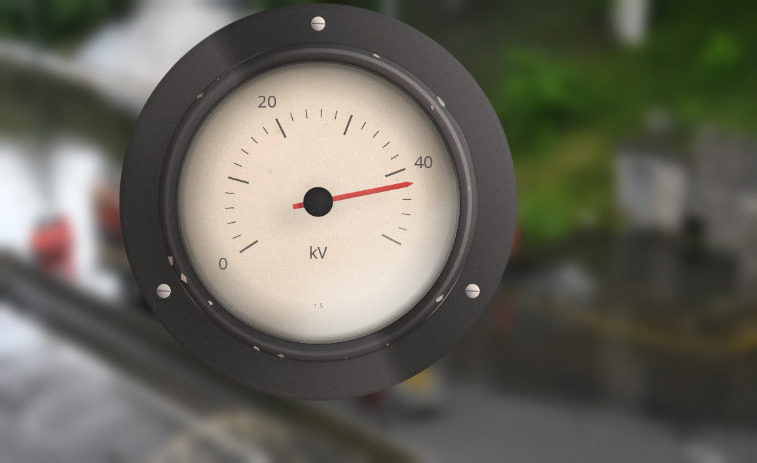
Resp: 42 kV
